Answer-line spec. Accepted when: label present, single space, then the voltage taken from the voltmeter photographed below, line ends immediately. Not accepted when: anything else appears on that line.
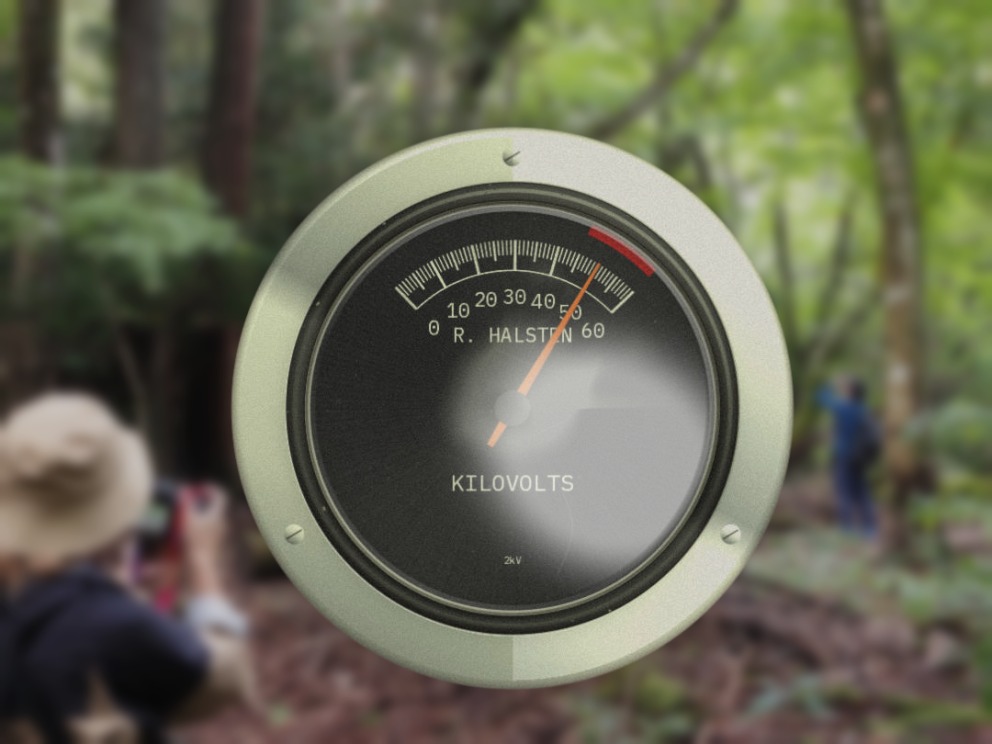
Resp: 50 kV
